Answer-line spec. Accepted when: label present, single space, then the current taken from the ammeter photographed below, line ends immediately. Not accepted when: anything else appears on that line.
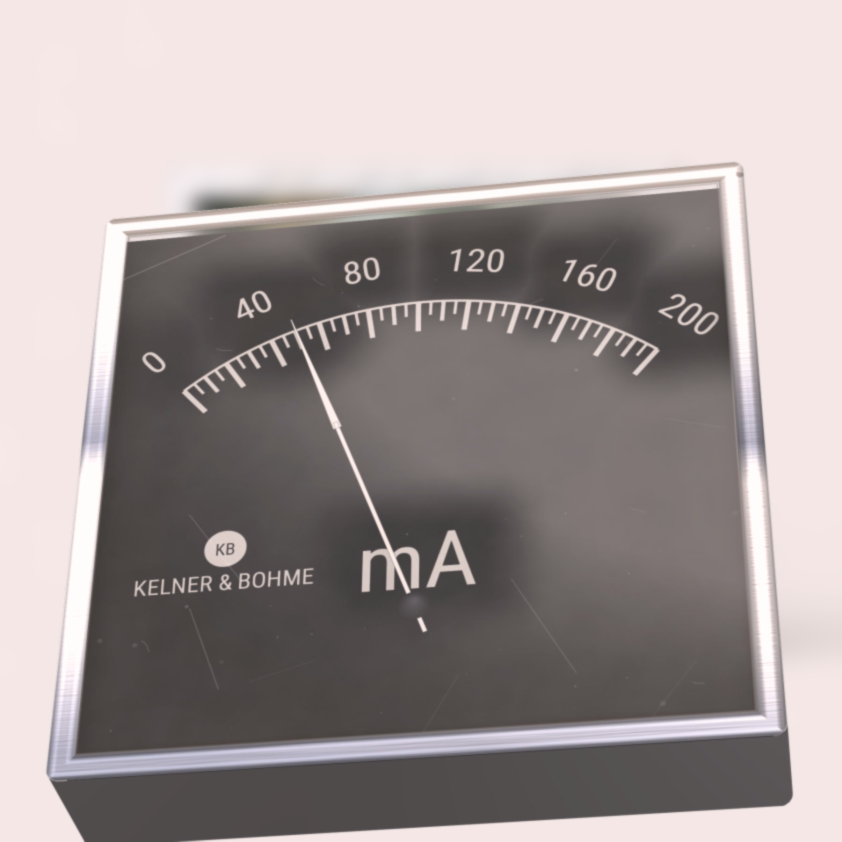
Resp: 50 mA
